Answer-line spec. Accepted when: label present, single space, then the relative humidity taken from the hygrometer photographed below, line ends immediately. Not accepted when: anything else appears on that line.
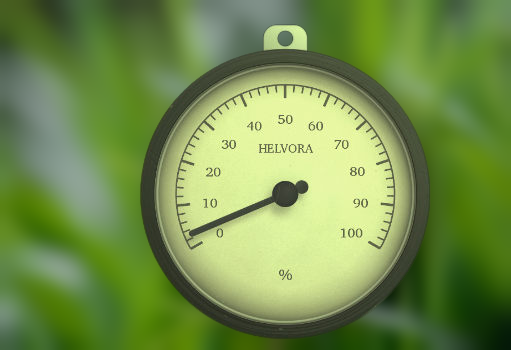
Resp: 3 %
